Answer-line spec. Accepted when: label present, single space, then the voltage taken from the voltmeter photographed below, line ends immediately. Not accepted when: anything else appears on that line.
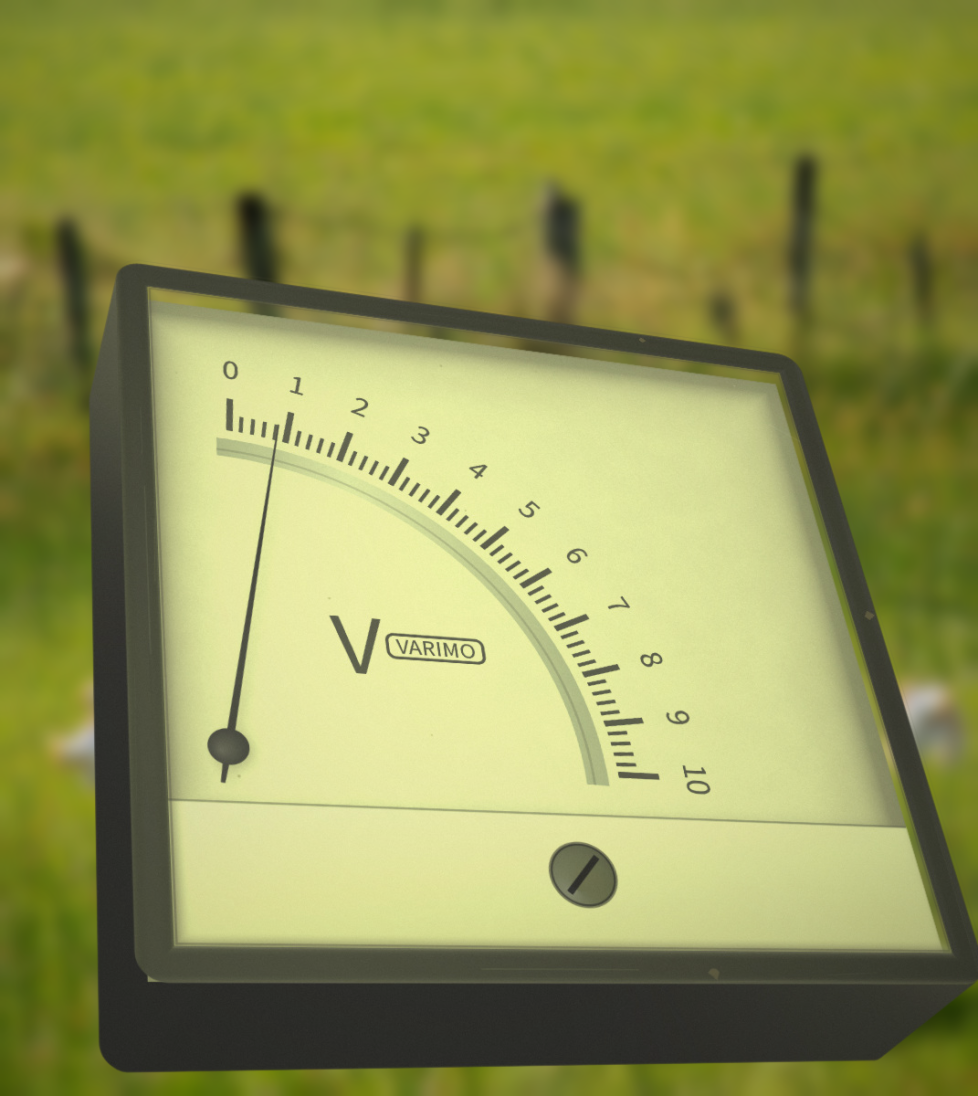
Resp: 0.8 V
